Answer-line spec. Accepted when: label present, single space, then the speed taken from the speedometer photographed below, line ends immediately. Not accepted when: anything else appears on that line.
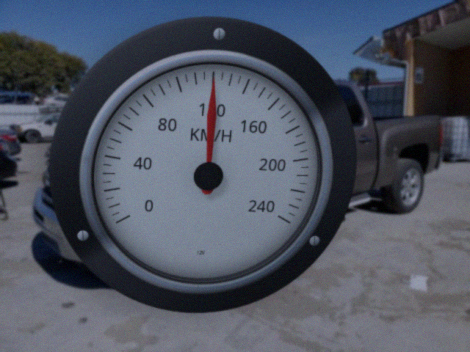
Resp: 120 km/h
